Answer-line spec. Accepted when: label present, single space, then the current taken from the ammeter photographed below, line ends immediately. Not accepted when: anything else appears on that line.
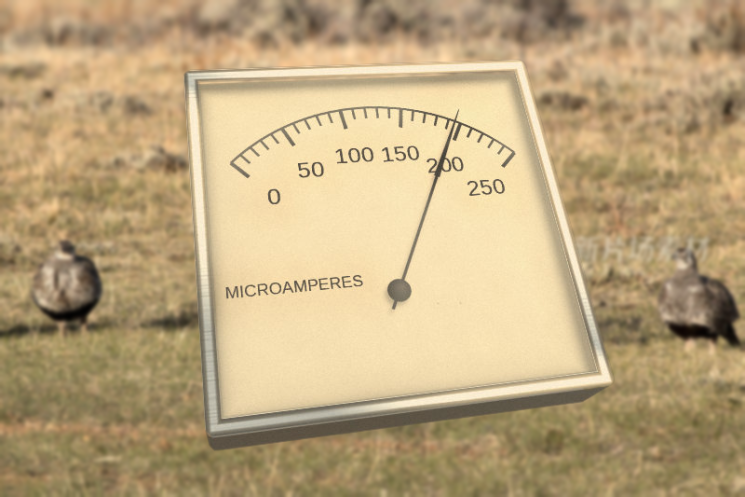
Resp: 195 µA
